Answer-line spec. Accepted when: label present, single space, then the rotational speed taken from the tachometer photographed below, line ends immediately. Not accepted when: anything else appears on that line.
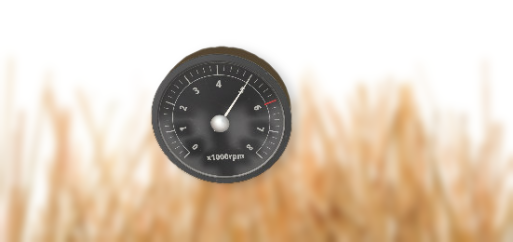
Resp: 5000 rpm
